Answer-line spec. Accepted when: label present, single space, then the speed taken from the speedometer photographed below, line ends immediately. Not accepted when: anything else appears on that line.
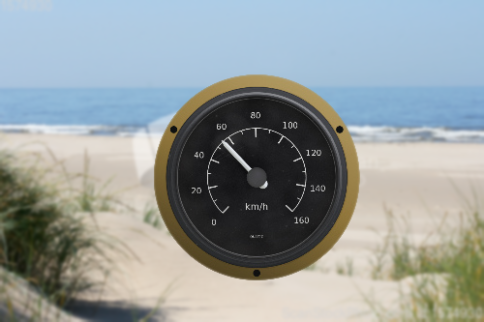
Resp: 55 km/h
